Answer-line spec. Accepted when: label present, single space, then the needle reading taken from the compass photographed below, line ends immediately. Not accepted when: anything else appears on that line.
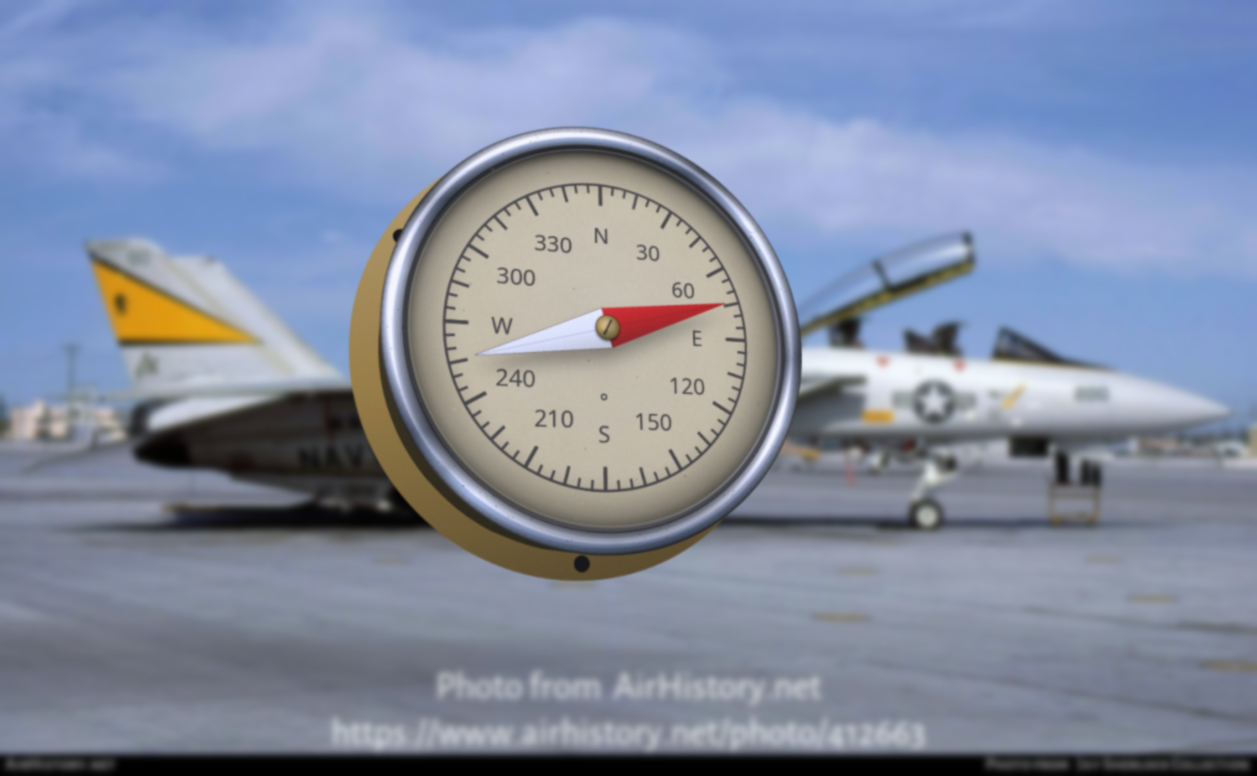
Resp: 75 °
